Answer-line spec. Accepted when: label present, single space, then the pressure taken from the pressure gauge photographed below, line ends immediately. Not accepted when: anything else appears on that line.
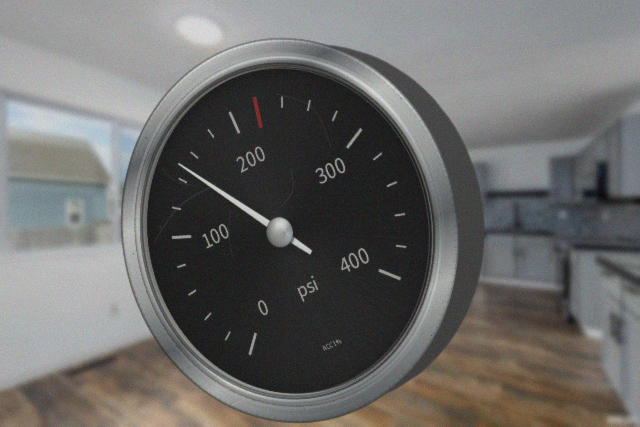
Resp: 150 psi
